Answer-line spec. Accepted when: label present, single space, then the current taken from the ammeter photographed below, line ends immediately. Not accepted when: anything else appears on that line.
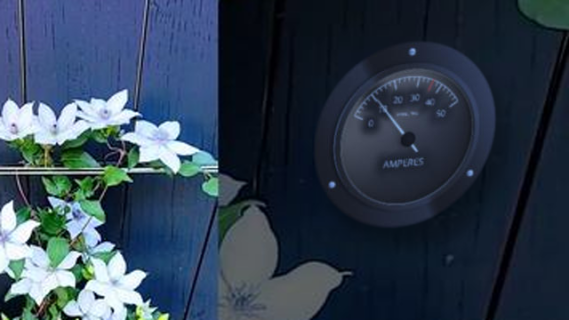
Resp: 10 A
